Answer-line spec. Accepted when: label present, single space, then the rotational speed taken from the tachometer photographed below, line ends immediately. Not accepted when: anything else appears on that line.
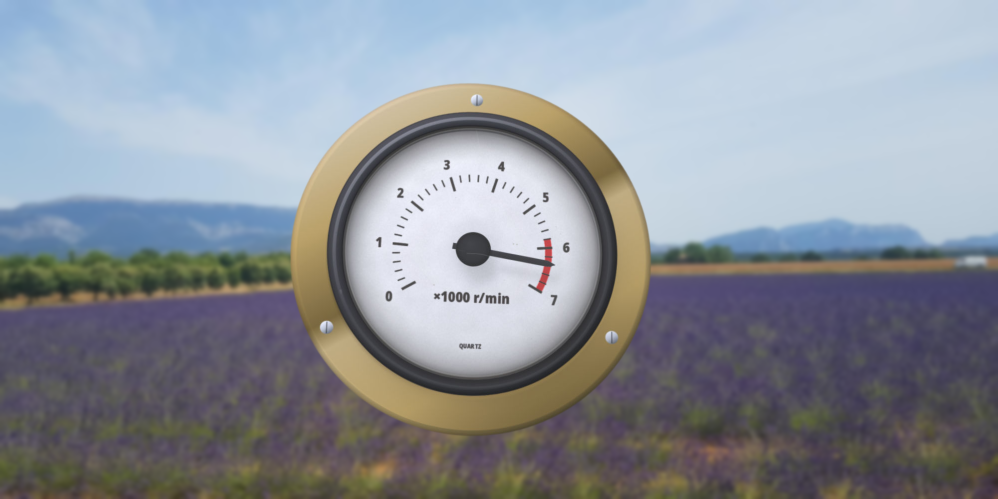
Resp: 6400 rpm
